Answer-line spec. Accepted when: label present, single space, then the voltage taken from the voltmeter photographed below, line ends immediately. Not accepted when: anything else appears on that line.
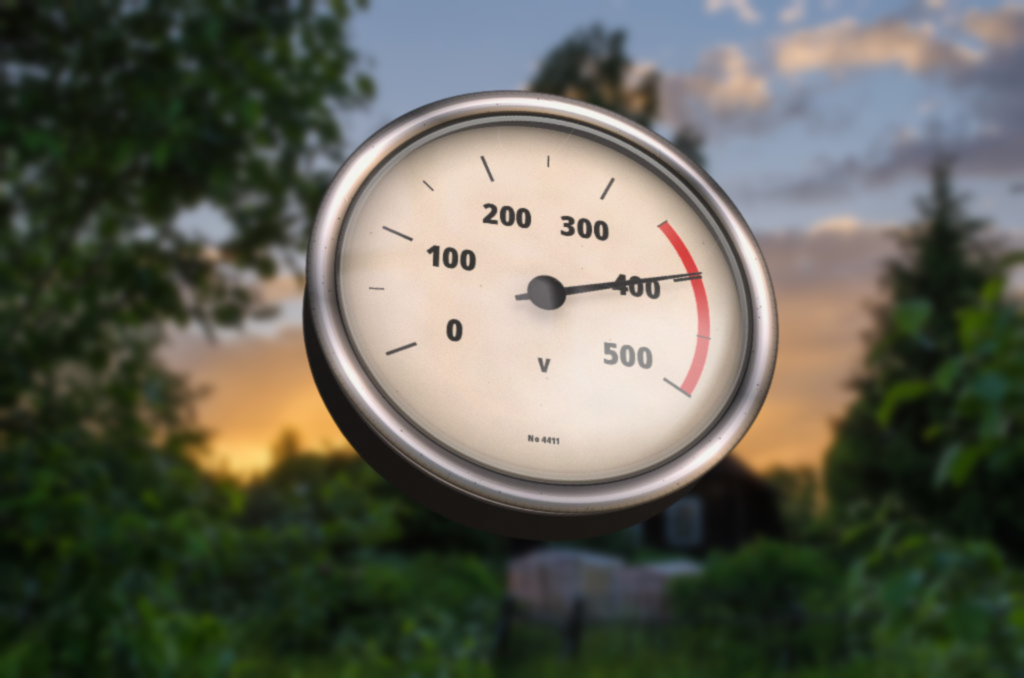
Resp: 400 V
